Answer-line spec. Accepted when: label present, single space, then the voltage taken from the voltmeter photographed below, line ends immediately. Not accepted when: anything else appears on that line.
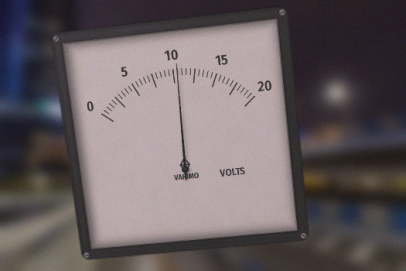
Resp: 10.5 V
